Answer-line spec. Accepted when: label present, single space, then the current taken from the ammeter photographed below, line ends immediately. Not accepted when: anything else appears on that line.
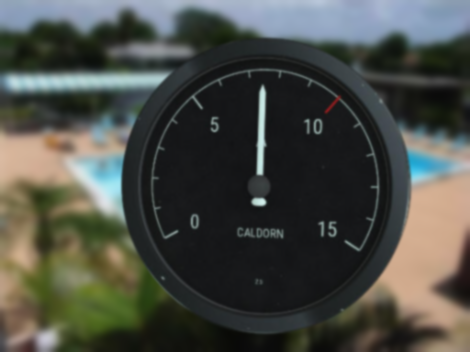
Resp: 7.5 A
